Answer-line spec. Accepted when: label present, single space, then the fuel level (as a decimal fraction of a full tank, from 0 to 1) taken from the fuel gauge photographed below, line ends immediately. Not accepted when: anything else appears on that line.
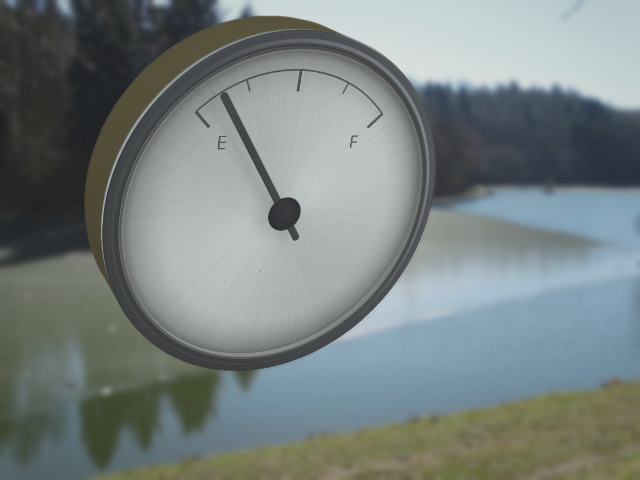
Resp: 0.125
